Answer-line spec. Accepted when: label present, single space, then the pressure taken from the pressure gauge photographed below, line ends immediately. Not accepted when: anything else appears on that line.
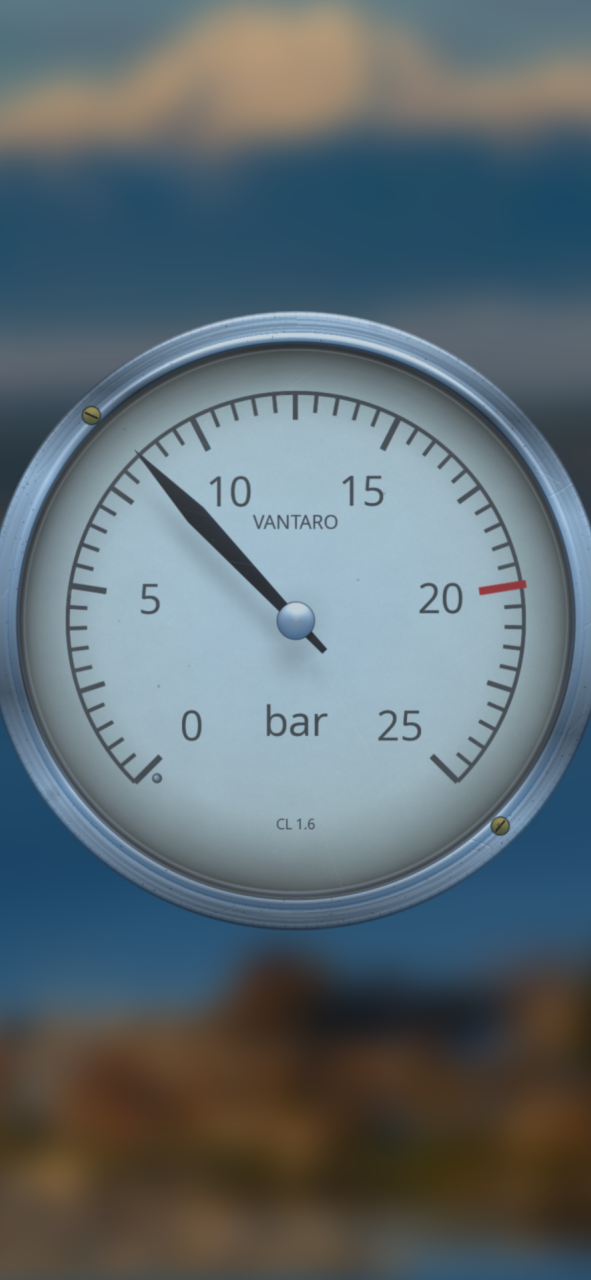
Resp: 8.5 bar
